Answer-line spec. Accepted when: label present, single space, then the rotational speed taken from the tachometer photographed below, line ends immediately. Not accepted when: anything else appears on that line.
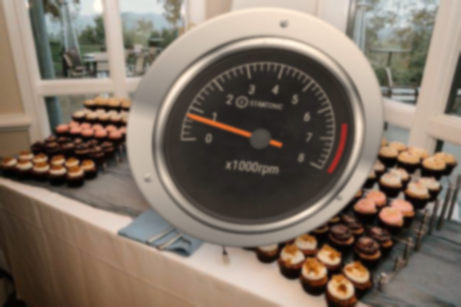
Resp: 800 rpm
